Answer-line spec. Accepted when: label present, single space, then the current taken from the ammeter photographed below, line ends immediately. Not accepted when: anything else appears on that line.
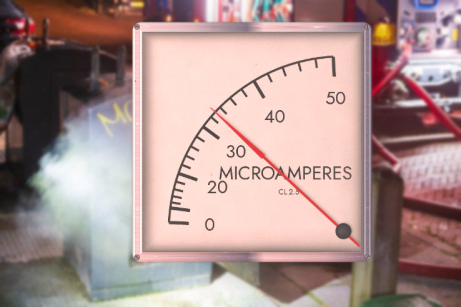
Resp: 33 µA
